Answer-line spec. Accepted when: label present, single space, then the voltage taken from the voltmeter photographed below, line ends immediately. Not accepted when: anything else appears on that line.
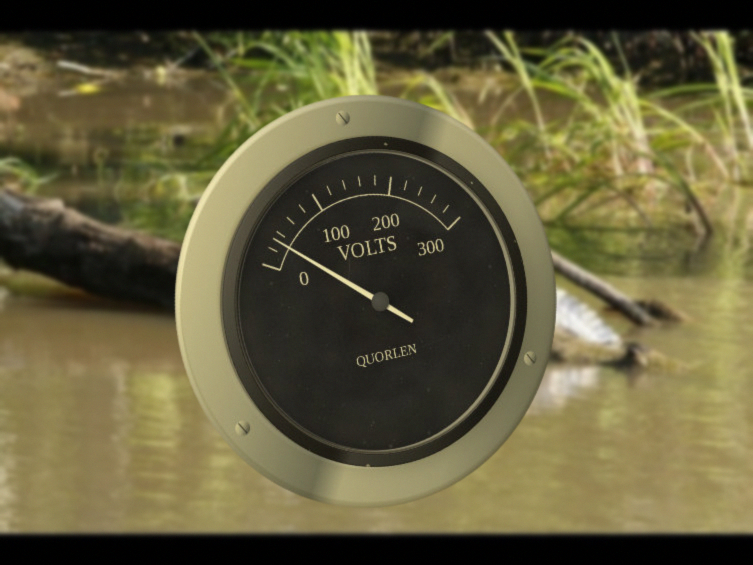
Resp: 30 V
